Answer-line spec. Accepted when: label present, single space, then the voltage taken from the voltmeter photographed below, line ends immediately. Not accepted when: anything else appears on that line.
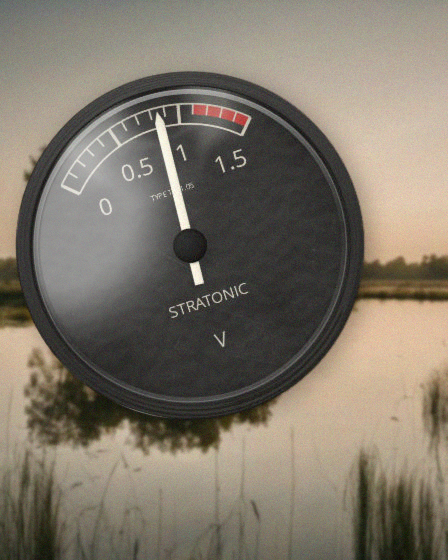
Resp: 0.85 V
